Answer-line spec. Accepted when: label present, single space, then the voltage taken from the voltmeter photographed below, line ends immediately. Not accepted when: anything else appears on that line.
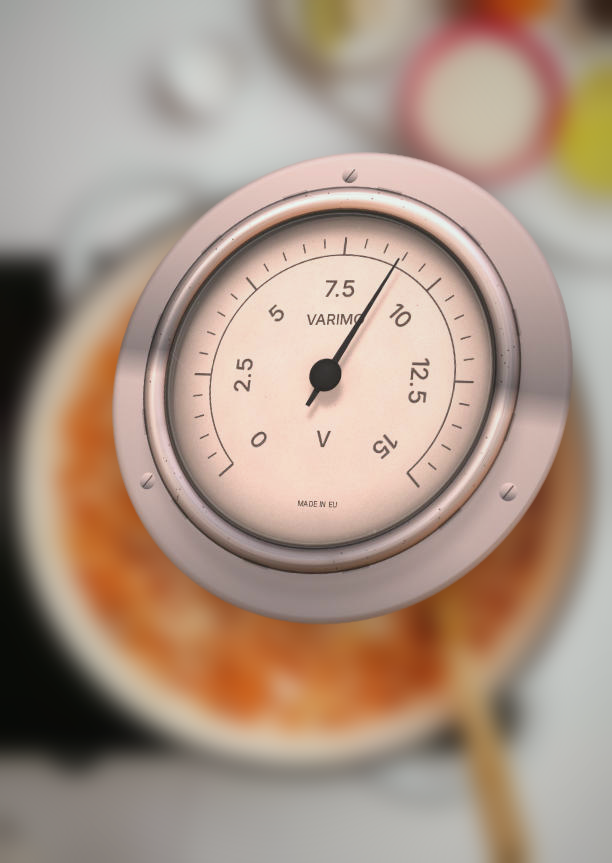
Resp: 9 V
